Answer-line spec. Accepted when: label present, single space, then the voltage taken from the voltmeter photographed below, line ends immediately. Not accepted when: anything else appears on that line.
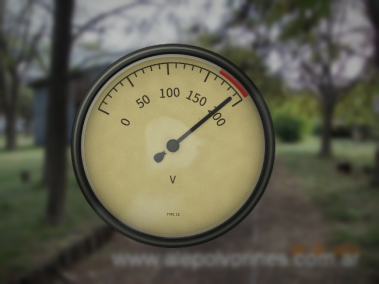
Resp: 190 V
